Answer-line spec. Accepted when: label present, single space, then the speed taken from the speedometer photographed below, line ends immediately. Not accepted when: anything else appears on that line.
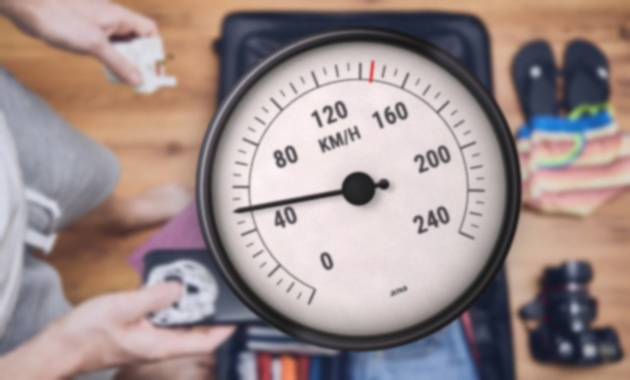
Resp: 50 km/h
